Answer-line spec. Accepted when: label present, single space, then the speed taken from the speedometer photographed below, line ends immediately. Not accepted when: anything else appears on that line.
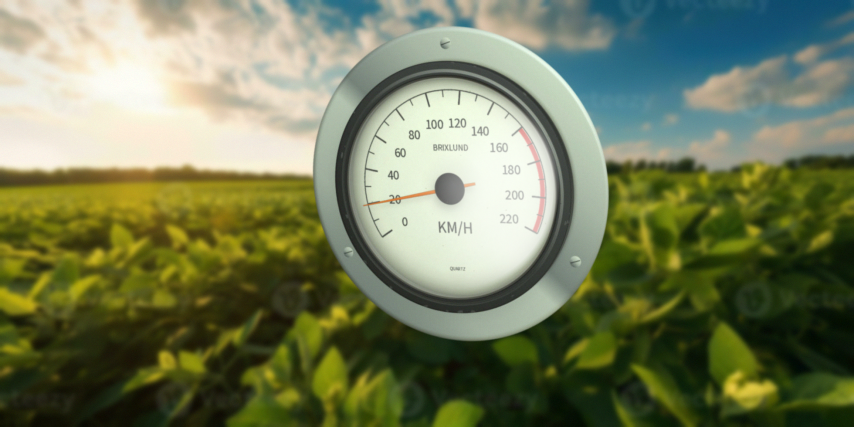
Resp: 20 km/h
